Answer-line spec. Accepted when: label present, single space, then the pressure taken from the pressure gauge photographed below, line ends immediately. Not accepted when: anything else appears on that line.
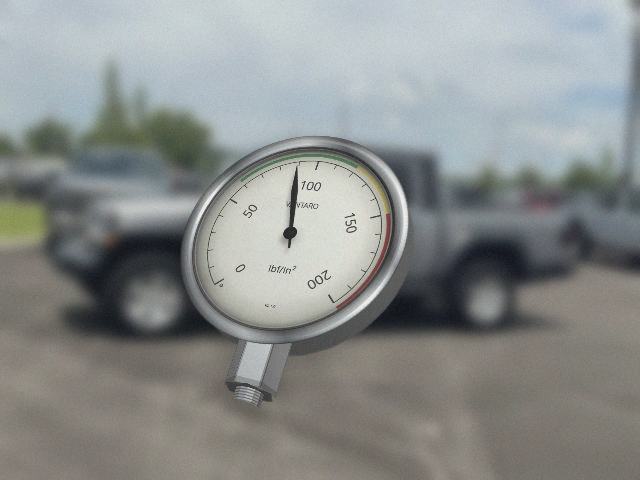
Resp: 90 psi
